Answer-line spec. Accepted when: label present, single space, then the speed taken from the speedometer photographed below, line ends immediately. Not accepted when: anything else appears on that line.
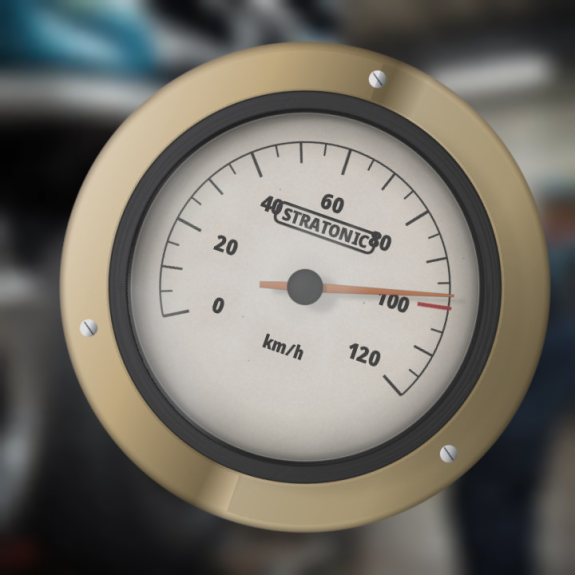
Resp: 97.5 km/h
